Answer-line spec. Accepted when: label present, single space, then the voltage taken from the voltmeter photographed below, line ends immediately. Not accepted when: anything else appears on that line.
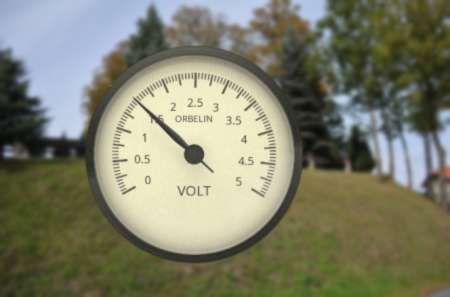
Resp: 1.5 V
